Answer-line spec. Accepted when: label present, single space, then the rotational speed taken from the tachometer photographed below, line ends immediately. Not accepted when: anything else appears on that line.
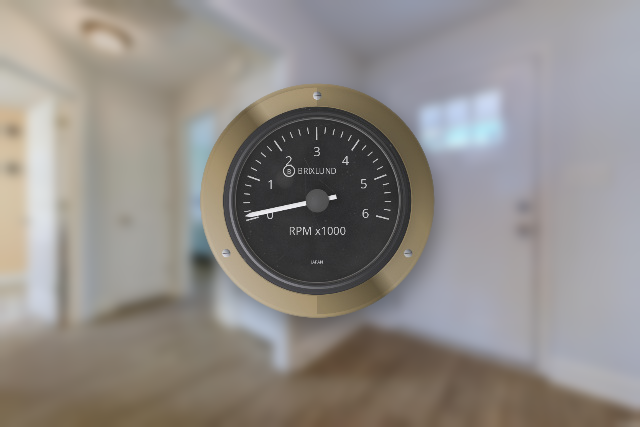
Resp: 100 rpm
